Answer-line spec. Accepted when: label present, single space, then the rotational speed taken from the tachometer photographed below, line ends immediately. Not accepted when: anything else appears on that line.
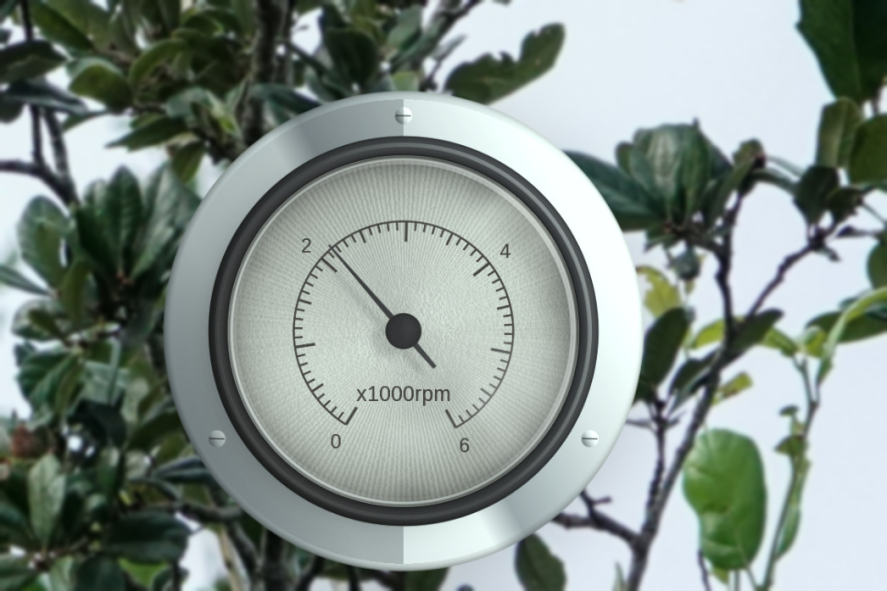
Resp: 2150 rpm
